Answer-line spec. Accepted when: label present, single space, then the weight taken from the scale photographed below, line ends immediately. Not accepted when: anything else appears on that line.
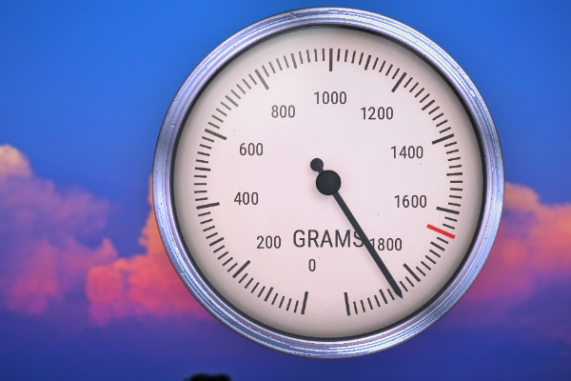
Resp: 1860 g
